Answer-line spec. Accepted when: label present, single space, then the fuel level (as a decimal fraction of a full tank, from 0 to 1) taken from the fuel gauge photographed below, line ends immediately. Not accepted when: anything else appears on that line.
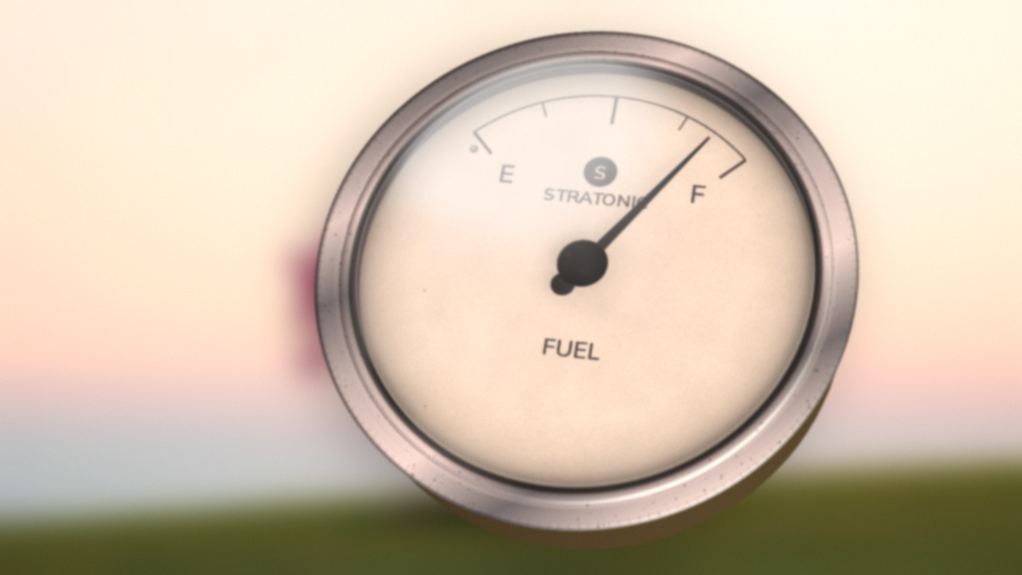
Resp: 0.875
